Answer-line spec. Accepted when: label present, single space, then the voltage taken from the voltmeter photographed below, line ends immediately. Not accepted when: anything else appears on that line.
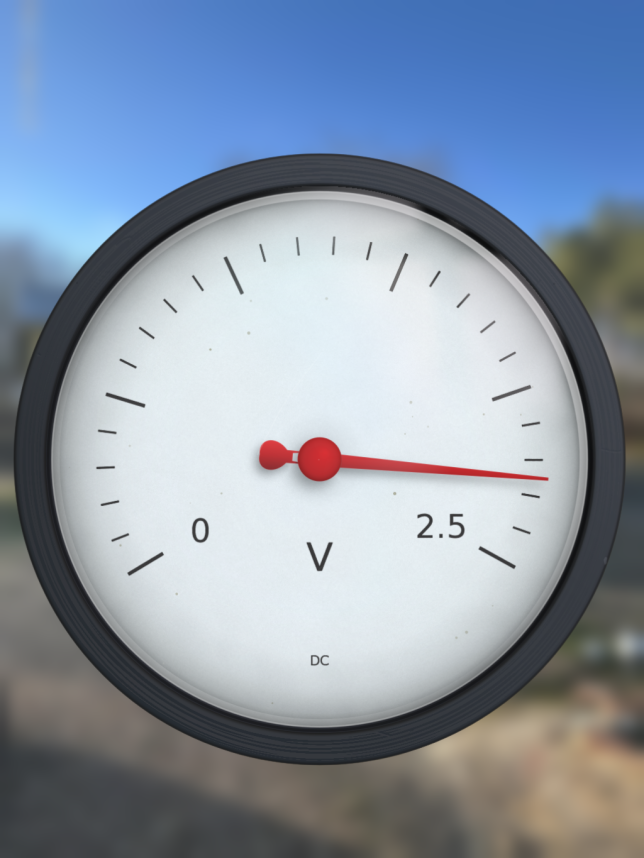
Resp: 2.25 V
